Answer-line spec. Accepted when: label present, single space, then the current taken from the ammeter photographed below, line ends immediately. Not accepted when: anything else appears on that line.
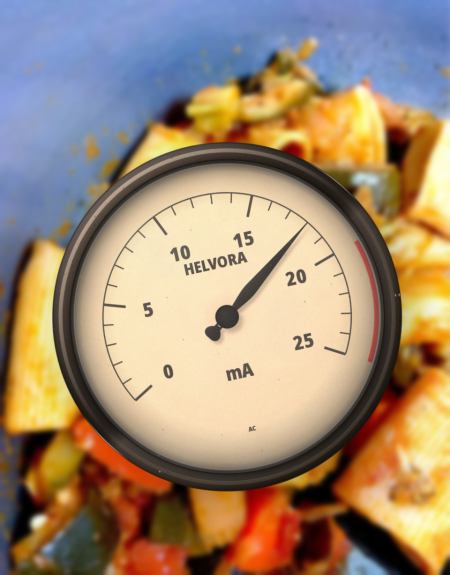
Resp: 18 mA
